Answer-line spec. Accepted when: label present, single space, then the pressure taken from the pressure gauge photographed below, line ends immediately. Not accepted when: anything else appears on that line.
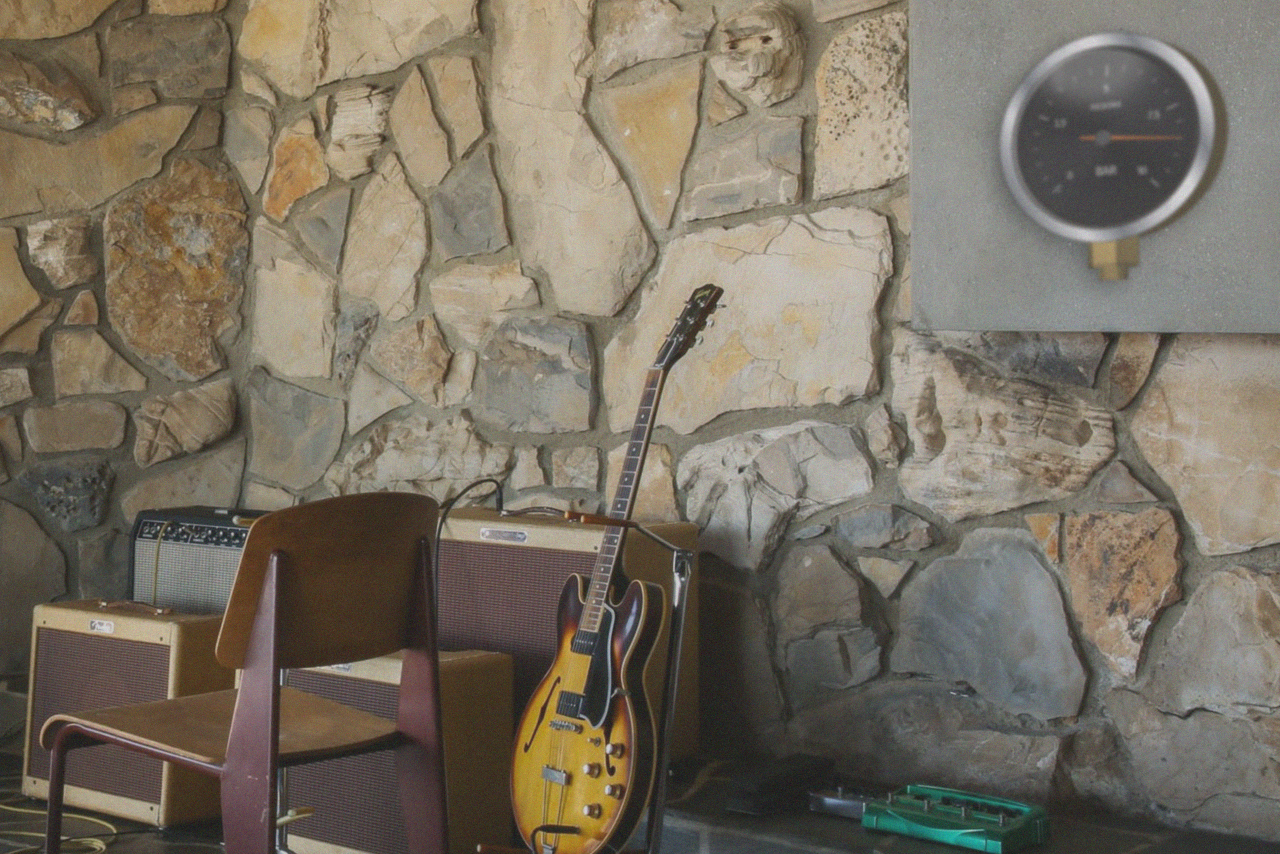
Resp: 8.5 bar
